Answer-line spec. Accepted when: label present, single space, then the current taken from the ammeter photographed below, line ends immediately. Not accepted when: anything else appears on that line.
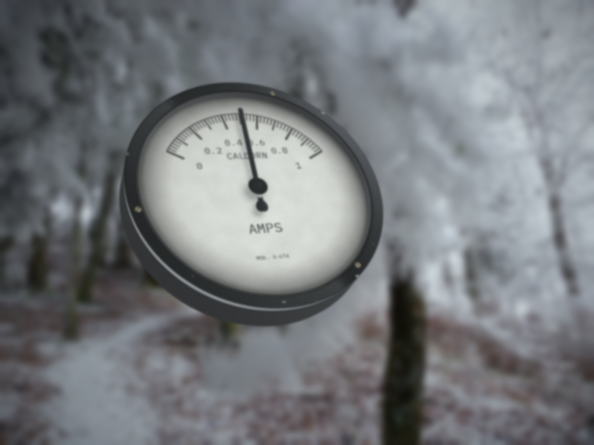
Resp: 0.5 A
